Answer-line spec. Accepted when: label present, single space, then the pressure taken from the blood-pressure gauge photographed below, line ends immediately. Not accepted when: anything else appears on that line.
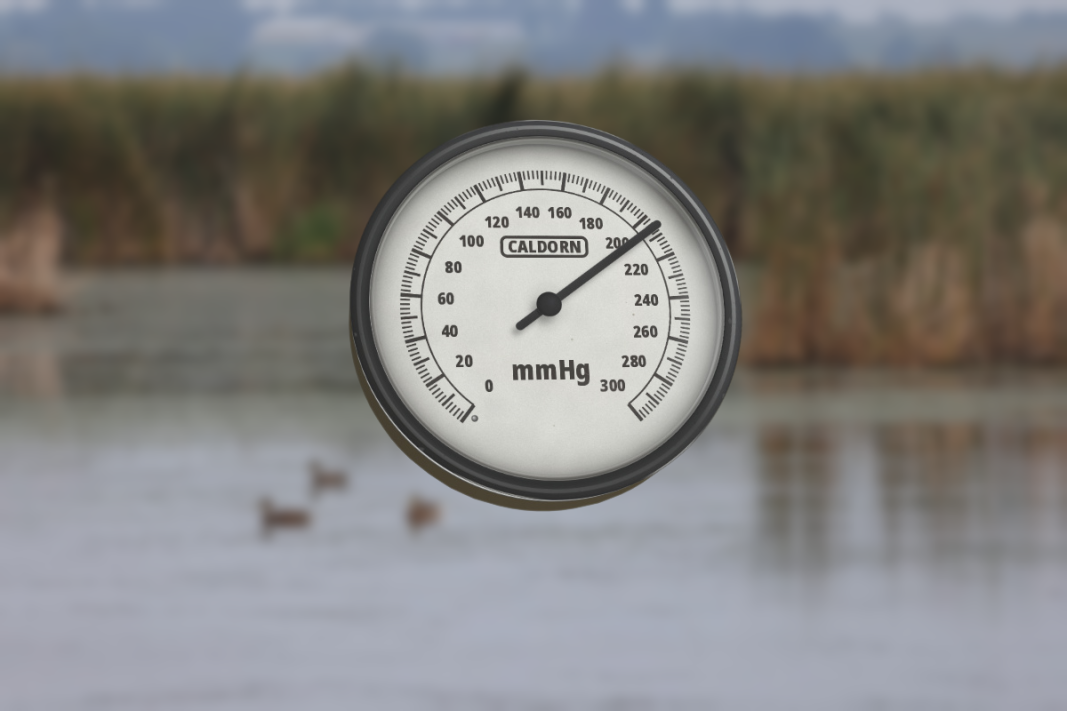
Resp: 206 mmHg
